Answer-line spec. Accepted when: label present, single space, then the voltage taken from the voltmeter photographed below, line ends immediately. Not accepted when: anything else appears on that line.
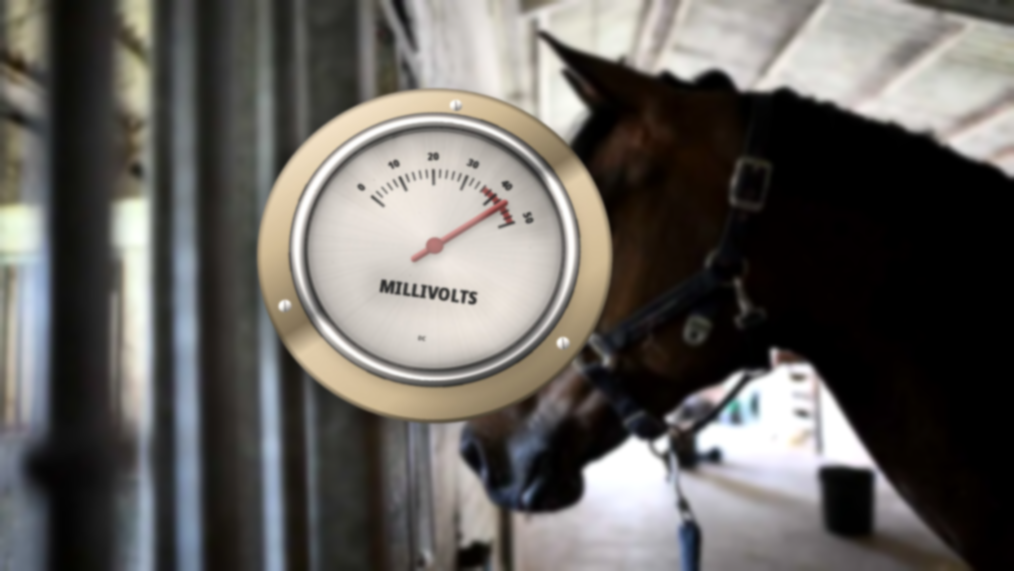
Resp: 44 mV
